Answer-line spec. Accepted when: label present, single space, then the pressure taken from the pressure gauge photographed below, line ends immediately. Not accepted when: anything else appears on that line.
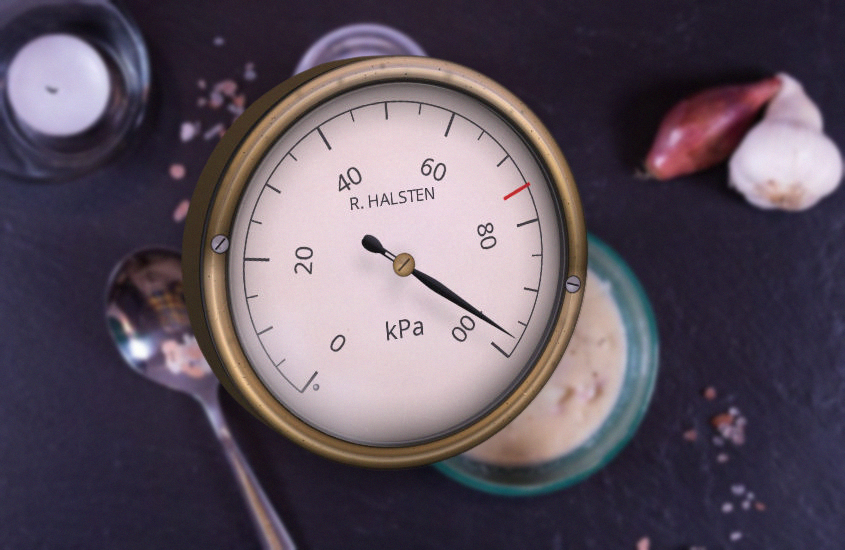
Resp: 97.5 kPa
